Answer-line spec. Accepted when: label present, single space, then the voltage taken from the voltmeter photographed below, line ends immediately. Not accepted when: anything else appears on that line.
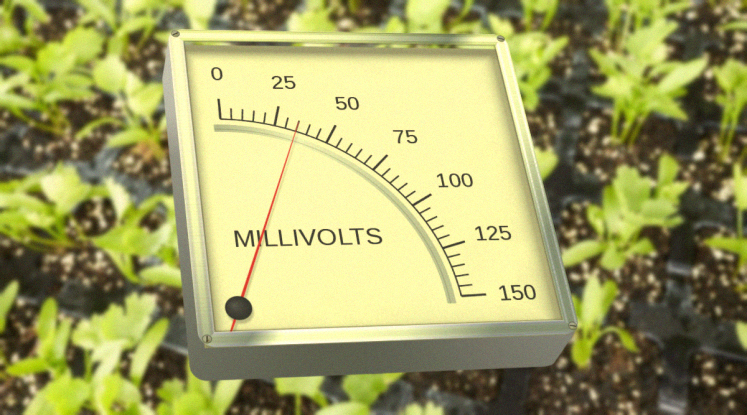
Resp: 35 mV
